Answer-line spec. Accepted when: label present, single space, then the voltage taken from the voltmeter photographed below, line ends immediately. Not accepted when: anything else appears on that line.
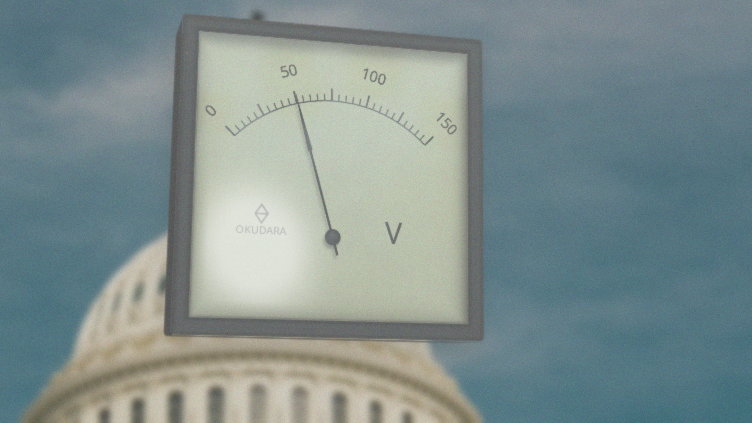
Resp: 50 V
